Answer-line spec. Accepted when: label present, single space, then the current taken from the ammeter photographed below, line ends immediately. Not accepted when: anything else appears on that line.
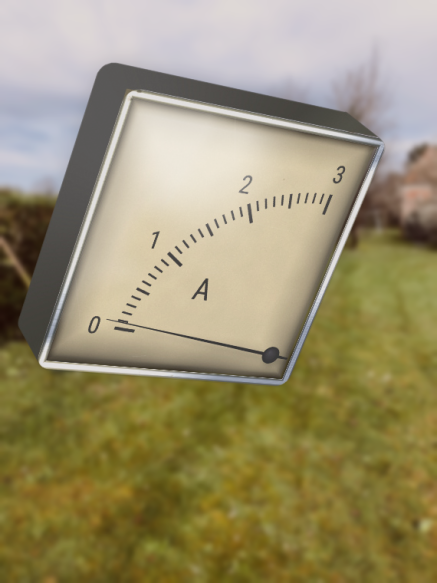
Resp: 0.1 A
